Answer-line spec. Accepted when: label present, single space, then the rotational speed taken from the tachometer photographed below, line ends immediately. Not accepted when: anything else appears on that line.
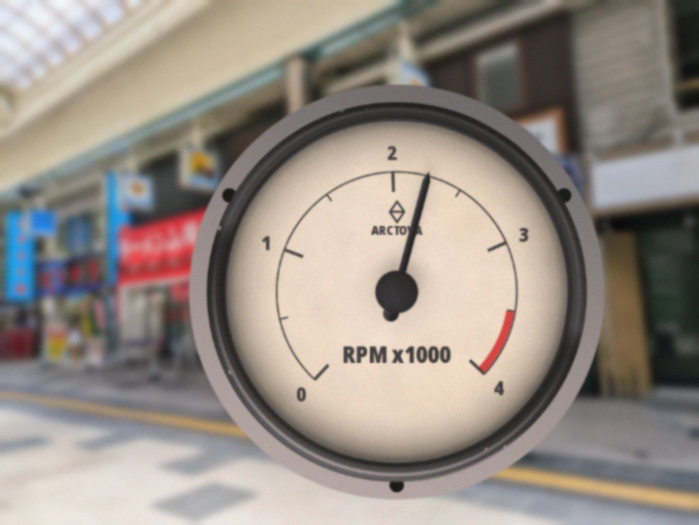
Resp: 2250 rpm
